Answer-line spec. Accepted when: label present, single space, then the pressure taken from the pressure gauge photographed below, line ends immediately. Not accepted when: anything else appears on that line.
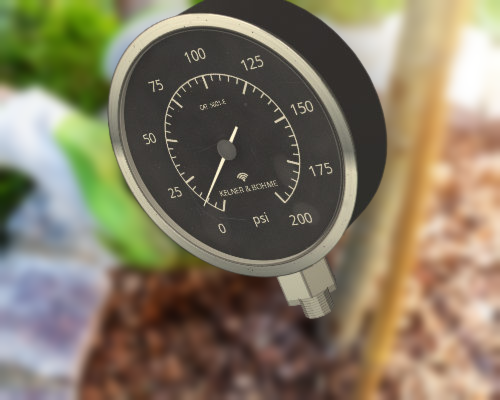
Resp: 10 psi
